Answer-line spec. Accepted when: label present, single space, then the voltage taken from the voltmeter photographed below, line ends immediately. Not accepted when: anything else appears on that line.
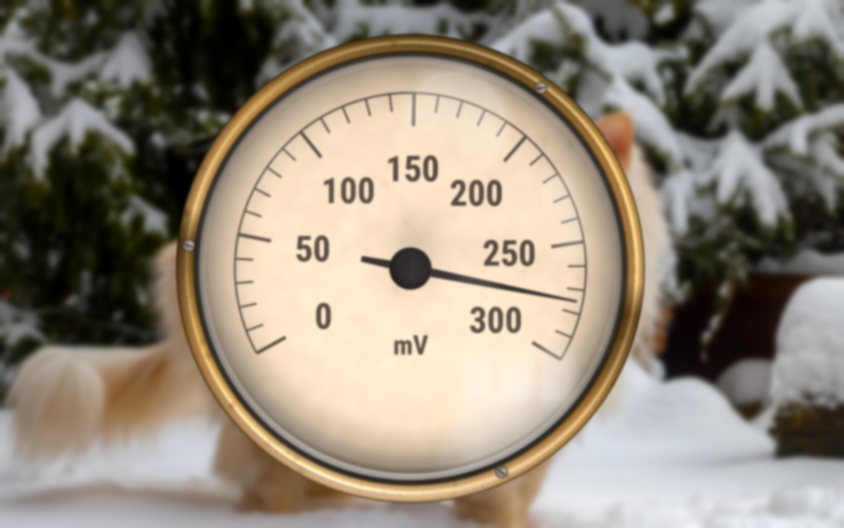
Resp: 275 mV
